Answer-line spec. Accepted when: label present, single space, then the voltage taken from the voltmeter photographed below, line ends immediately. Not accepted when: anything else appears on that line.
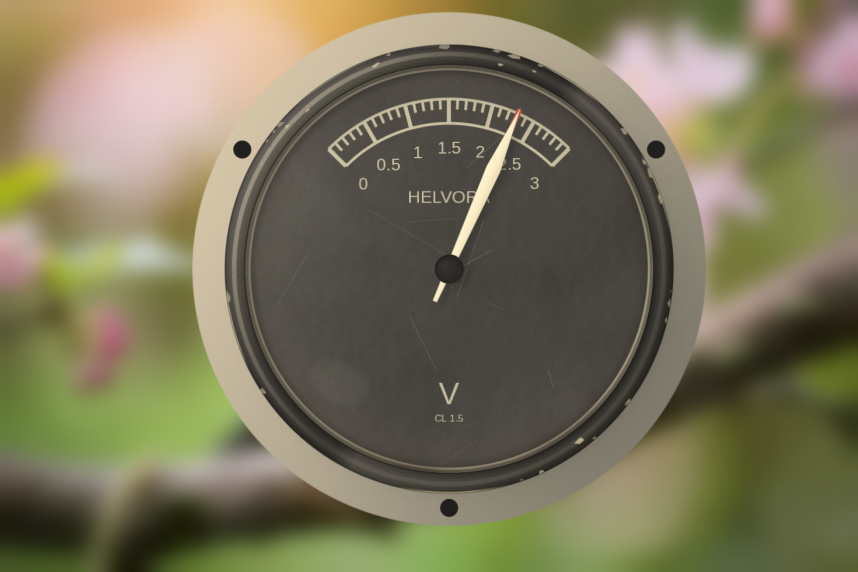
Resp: 2.3 V
